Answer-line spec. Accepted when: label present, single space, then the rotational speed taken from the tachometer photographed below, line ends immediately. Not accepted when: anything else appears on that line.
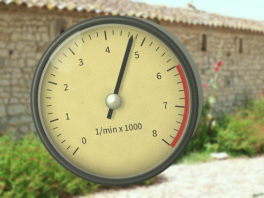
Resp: 4700 rpm
